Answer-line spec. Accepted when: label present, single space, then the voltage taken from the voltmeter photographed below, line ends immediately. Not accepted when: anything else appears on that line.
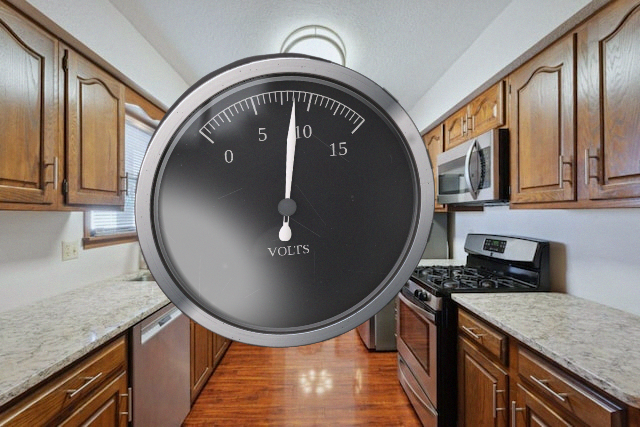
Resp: 8.5 V
